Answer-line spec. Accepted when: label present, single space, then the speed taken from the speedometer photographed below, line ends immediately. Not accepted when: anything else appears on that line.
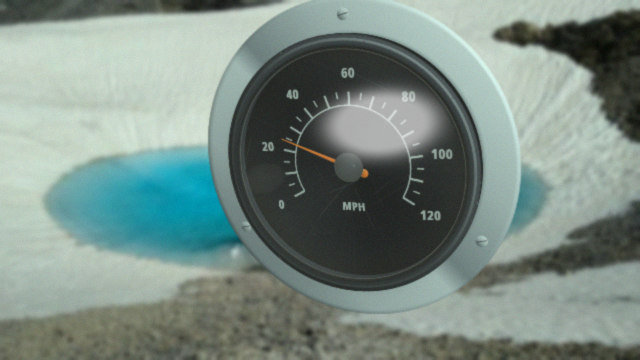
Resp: 25 mph
